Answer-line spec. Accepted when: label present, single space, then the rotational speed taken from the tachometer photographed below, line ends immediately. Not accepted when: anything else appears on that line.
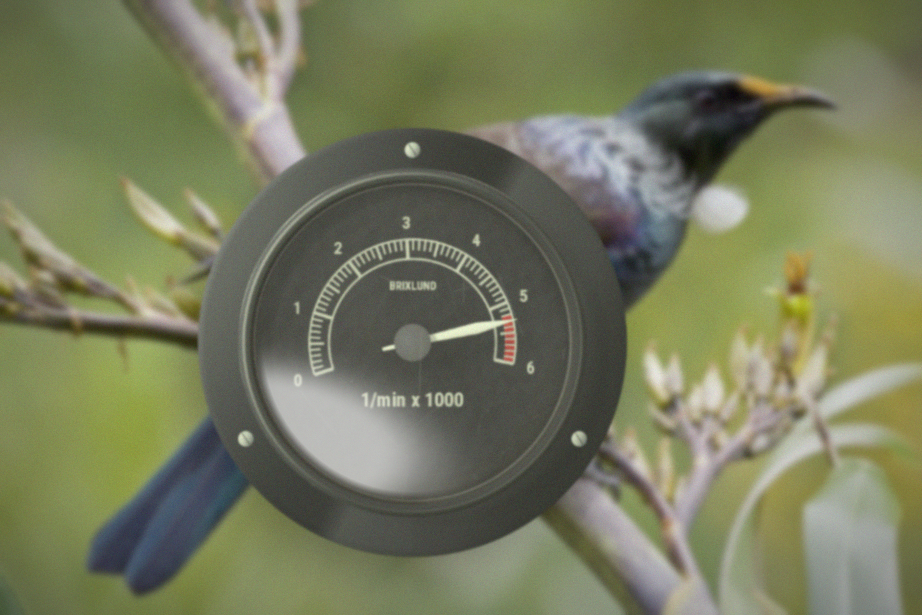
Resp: 5300 rpm
